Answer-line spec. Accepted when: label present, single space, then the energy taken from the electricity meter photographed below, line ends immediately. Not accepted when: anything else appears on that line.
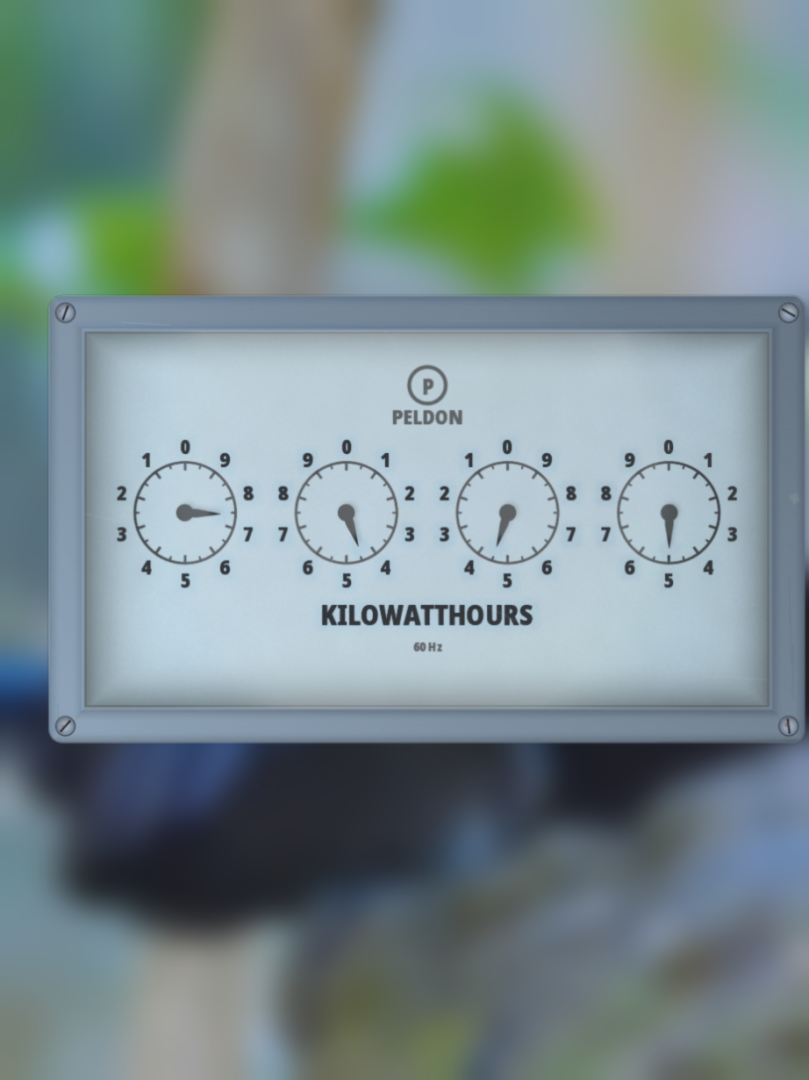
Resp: 7445 kWh
